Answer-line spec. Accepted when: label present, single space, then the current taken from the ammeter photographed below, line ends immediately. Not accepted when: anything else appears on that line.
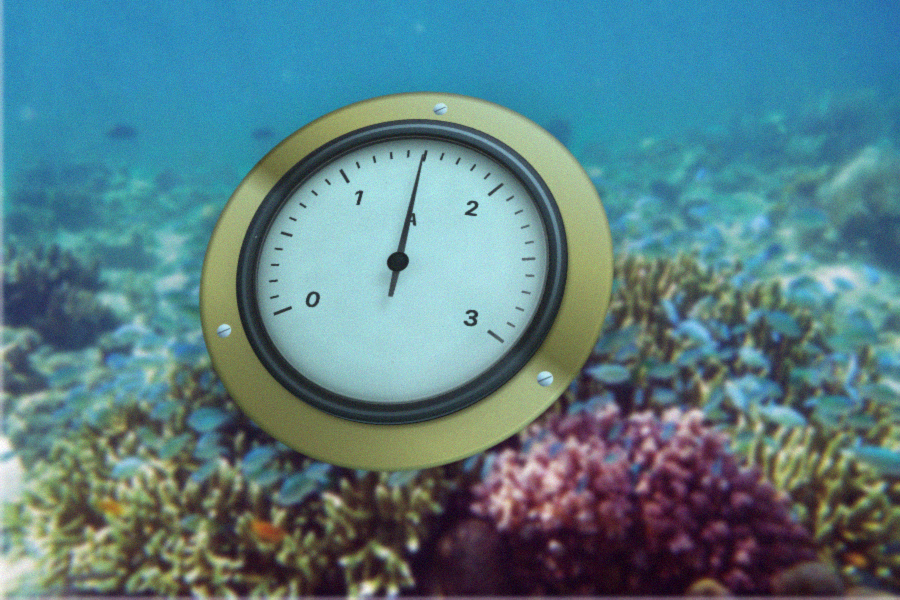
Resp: 1.5 A
